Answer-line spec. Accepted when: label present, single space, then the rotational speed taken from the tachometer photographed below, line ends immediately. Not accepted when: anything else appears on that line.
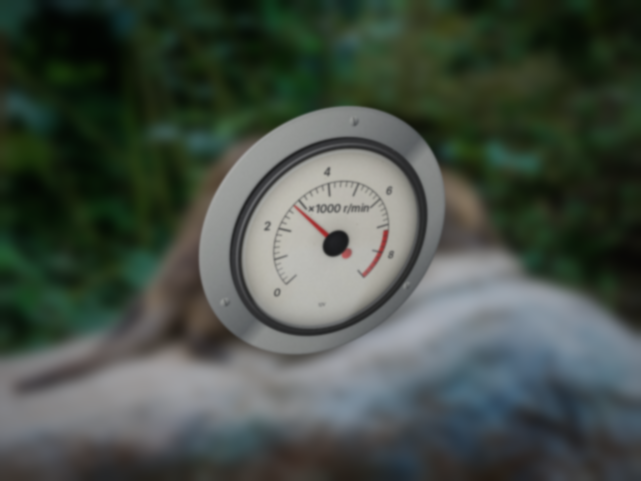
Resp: 2800 rpm
